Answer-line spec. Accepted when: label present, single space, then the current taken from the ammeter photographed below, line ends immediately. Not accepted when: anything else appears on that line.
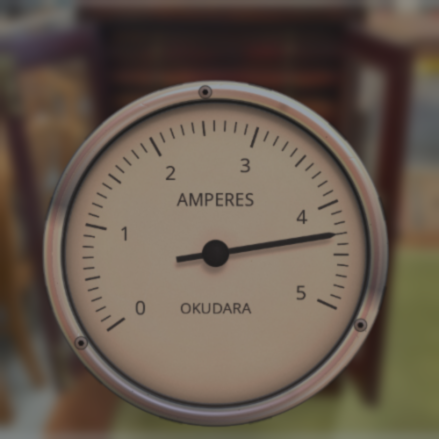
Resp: 4.3 A
